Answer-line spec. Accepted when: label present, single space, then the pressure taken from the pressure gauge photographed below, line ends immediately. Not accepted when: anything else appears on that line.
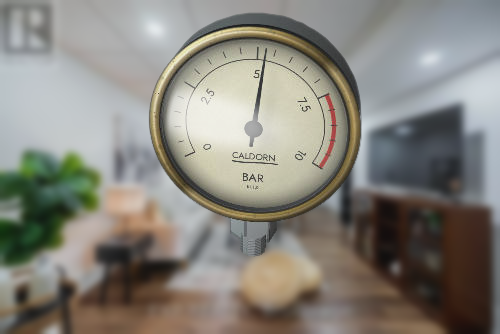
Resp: 5.25 bar
